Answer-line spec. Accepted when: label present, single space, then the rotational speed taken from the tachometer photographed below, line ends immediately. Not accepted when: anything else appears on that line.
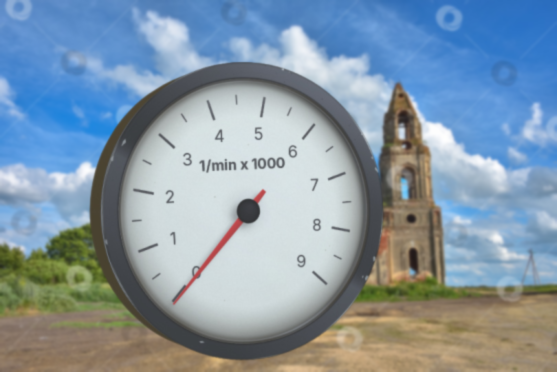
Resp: 0 rpm
